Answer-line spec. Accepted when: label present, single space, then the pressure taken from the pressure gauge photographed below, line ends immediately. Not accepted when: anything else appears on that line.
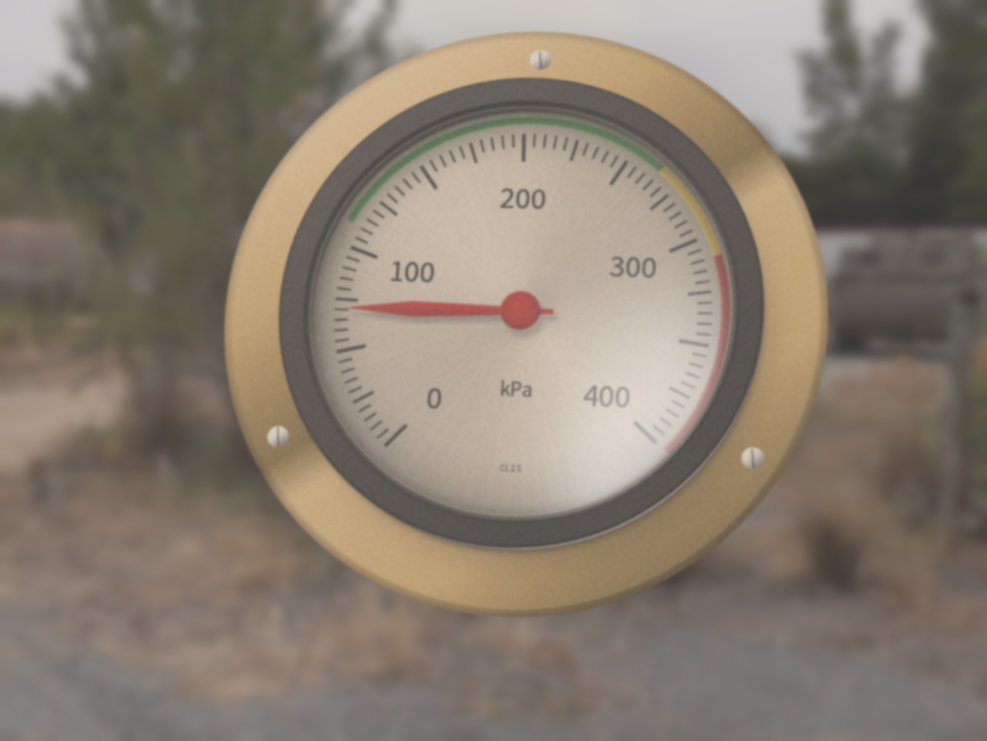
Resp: 70 kPa
